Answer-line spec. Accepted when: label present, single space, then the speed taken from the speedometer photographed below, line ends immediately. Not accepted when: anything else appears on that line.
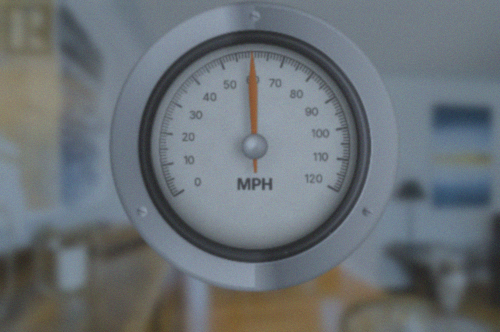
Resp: 60 mph
